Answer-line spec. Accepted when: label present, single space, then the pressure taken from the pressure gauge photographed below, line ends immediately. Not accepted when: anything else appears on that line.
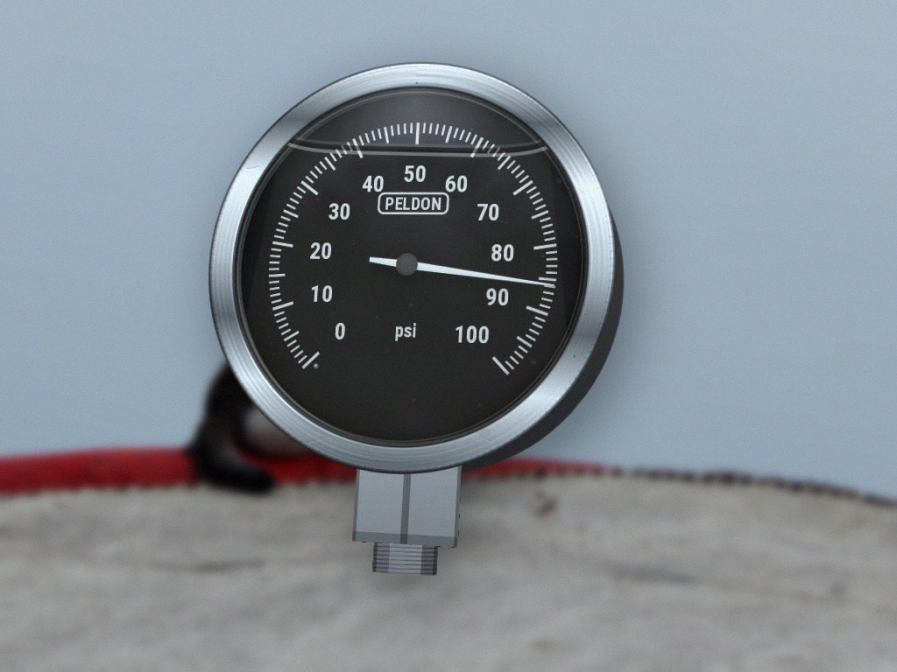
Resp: 86 psi
